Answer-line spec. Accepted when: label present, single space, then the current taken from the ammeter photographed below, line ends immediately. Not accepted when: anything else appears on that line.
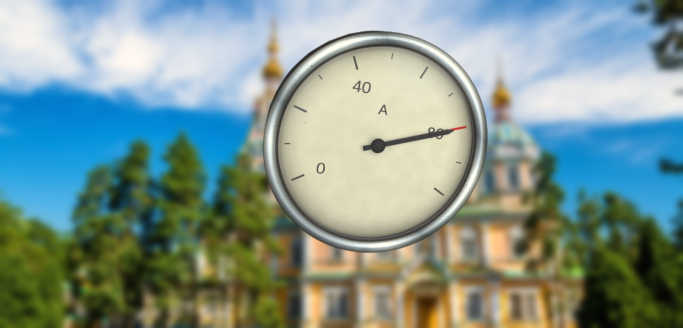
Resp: 80 A
